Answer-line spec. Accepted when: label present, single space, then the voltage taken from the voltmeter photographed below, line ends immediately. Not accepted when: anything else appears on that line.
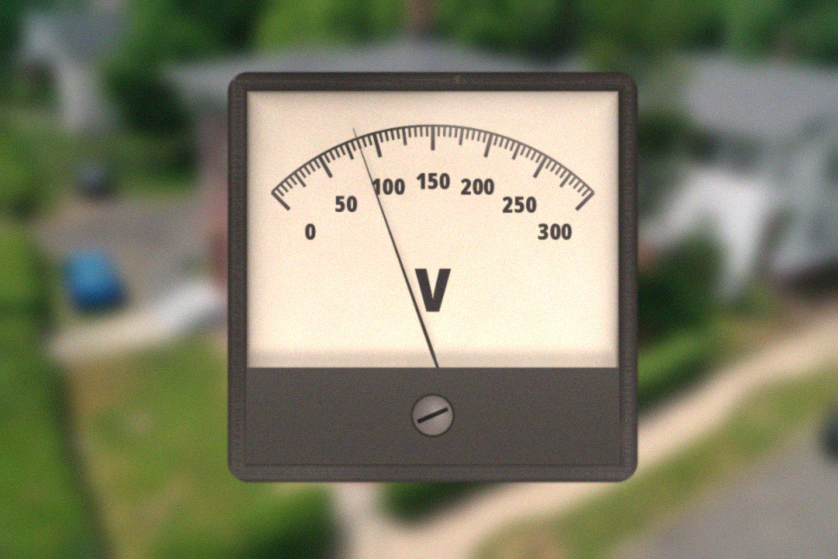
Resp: 85 V
